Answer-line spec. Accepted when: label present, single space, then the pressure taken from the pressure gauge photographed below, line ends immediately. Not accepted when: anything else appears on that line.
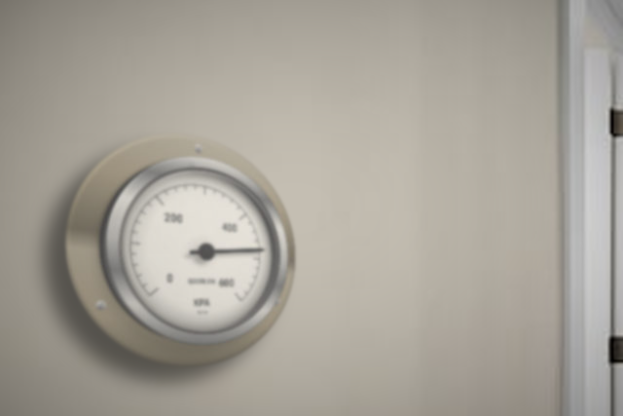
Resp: 480 kPa
